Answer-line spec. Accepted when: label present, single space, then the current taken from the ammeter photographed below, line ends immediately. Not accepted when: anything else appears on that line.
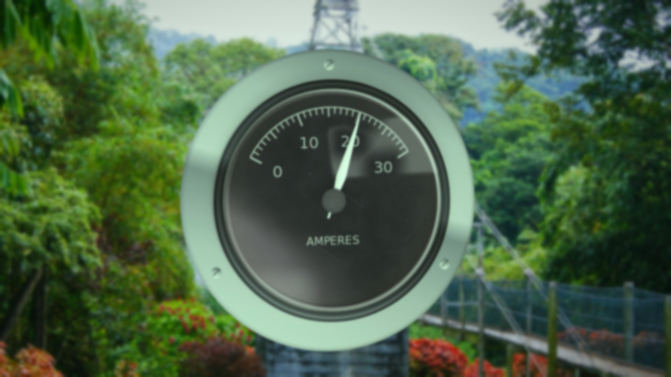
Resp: 20 A
